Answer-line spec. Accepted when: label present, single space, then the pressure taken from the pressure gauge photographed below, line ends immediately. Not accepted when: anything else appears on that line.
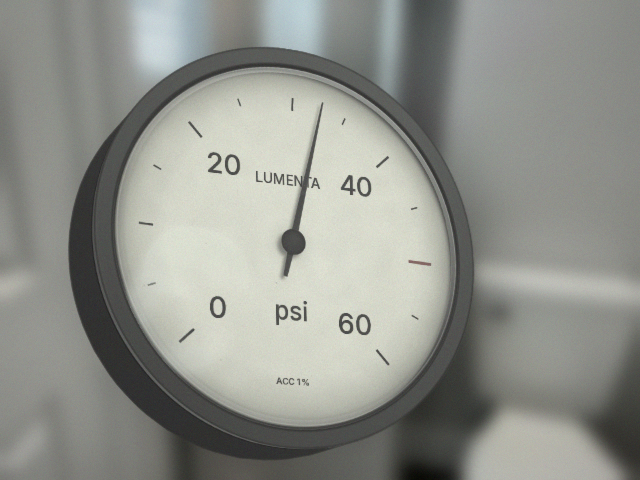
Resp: 32.5 psi
